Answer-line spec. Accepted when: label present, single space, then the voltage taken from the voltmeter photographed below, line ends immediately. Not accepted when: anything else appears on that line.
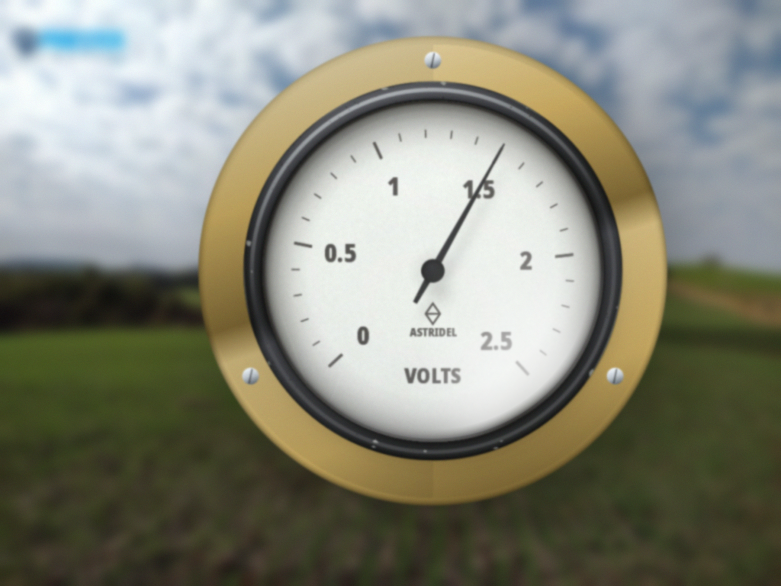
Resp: 1.5 V
